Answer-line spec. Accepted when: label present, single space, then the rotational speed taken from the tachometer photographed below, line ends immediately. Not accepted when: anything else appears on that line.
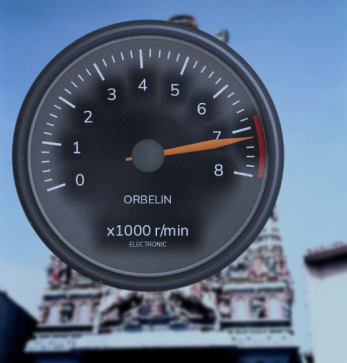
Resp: 7200 rpm
